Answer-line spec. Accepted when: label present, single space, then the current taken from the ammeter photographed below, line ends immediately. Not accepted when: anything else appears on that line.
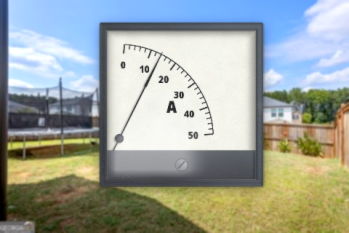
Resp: 14 A
